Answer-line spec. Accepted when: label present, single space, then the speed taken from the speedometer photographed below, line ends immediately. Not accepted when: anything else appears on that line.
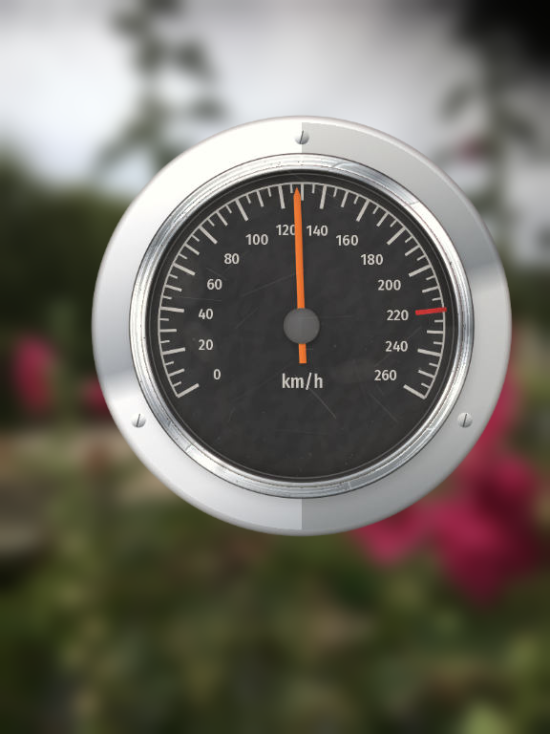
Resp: 127.5 km/h
